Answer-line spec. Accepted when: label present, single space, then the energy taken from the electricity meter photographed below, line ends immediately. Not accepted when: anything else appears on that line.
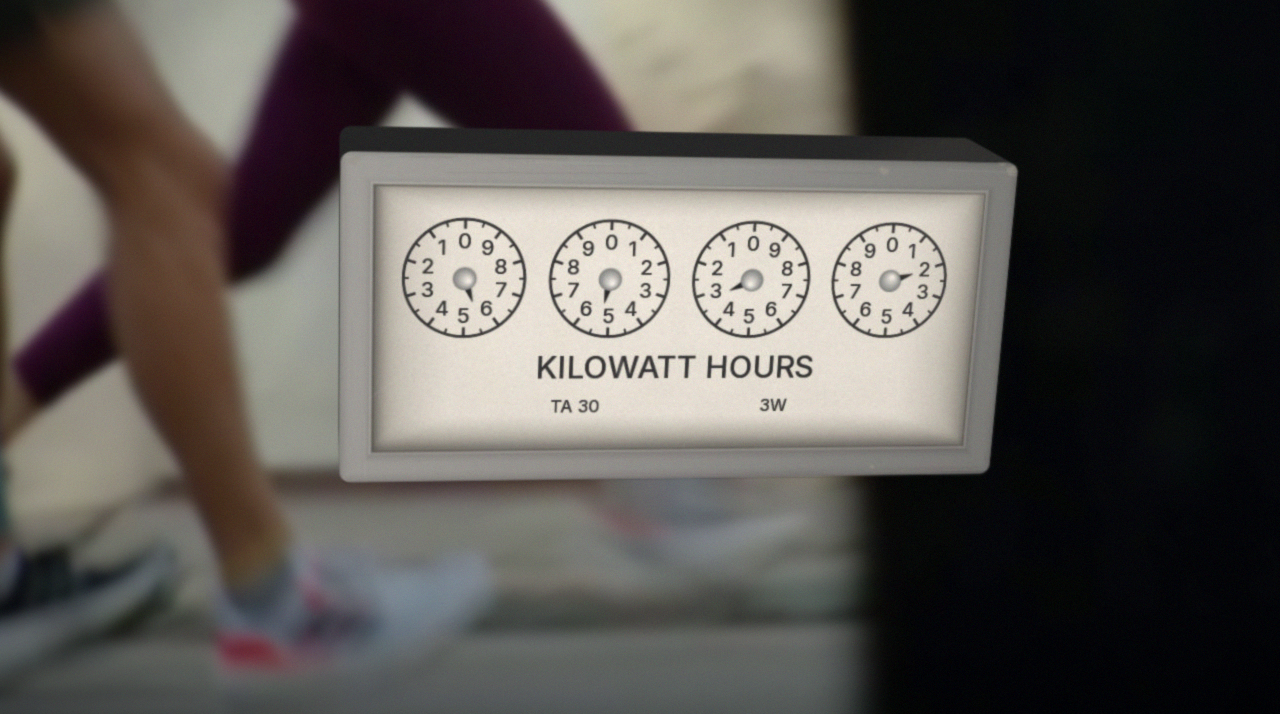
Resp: 5532 kWh
